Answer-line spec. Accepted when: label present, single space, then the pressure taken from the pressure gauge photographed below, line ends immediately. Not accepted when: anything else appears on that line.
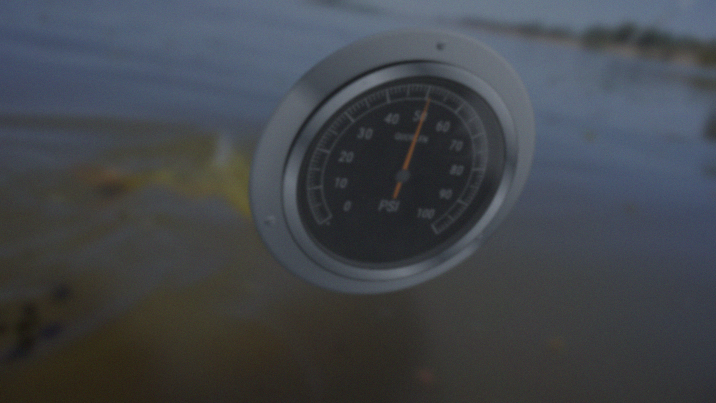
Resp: 50 psi
